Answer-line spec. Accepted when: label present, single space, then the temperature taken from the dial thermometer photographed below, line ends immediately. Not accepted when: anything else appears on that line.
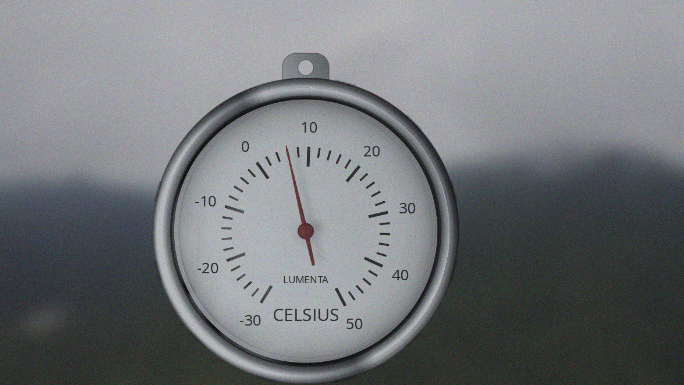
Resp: 6 °C
